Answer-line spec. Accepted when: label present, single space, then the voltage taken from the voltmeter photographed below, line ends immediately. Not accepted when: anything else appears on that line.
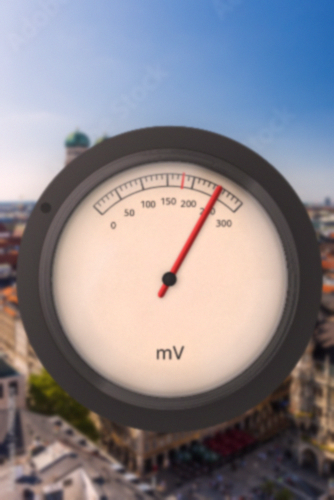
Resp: 250 mV
